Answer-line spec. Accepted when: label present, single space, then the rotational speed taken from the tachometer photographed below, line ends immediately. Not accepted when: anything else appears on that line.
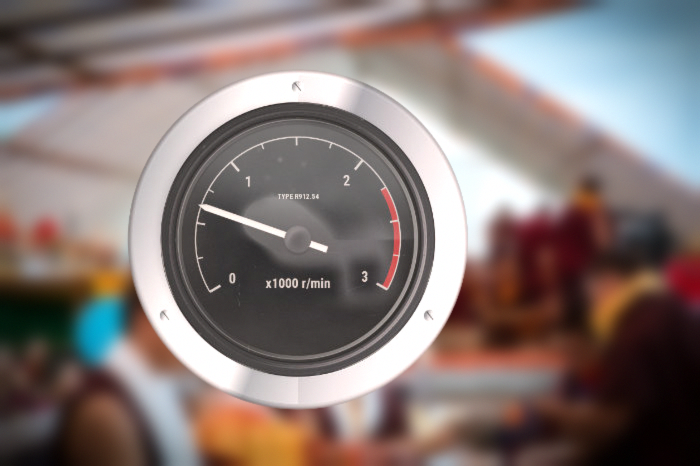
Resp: 625 rpm
